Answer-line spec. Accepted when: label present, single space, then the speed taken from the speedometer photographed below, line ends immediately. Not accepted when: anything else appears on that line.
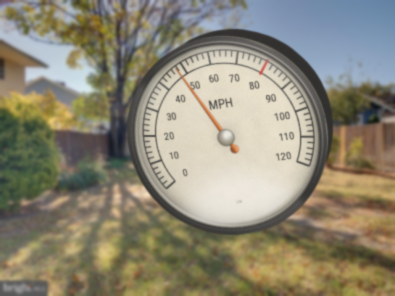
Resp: 48 mph
